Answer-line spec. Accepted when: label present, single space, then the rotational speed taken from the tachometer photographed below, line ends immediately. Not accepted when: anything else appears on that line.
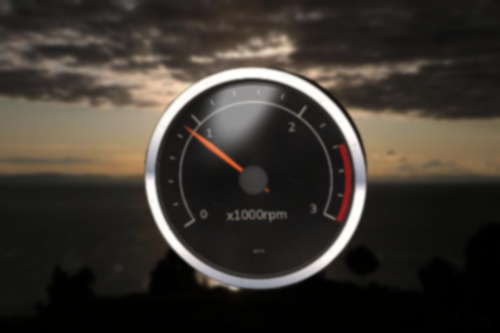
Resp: 900 rpm
